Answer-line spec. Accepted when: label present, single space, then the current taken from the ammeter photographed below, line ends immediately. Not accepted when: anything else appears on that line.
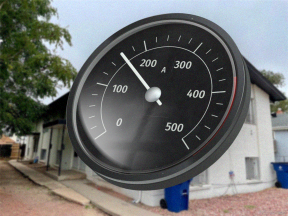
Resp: 160 A
